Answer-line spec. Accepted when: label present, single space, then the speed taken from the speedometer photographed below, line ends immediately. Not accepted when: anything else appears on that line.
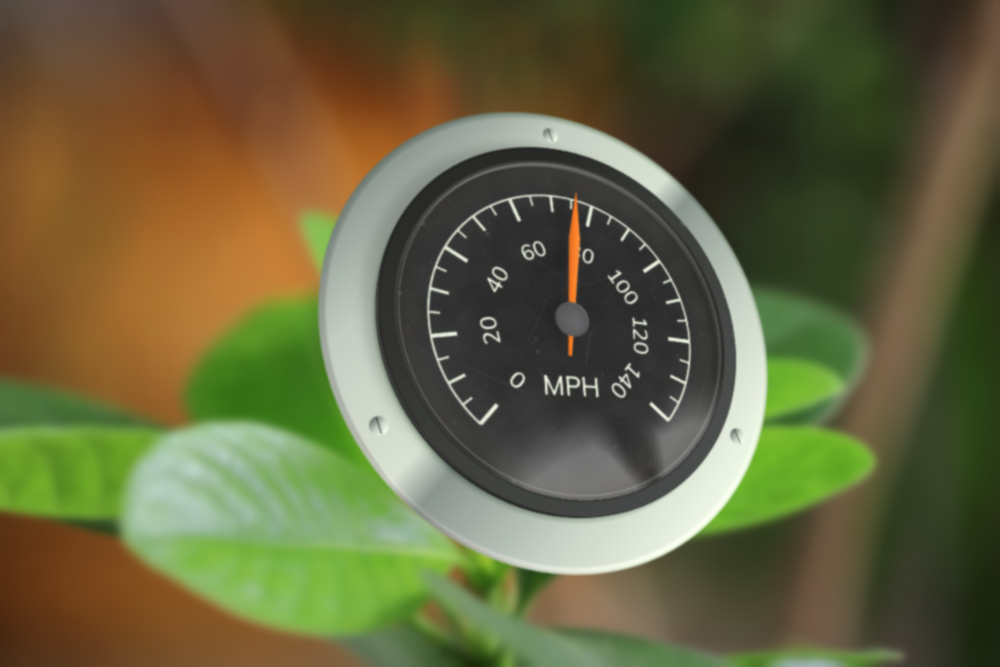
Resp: 75 mph
